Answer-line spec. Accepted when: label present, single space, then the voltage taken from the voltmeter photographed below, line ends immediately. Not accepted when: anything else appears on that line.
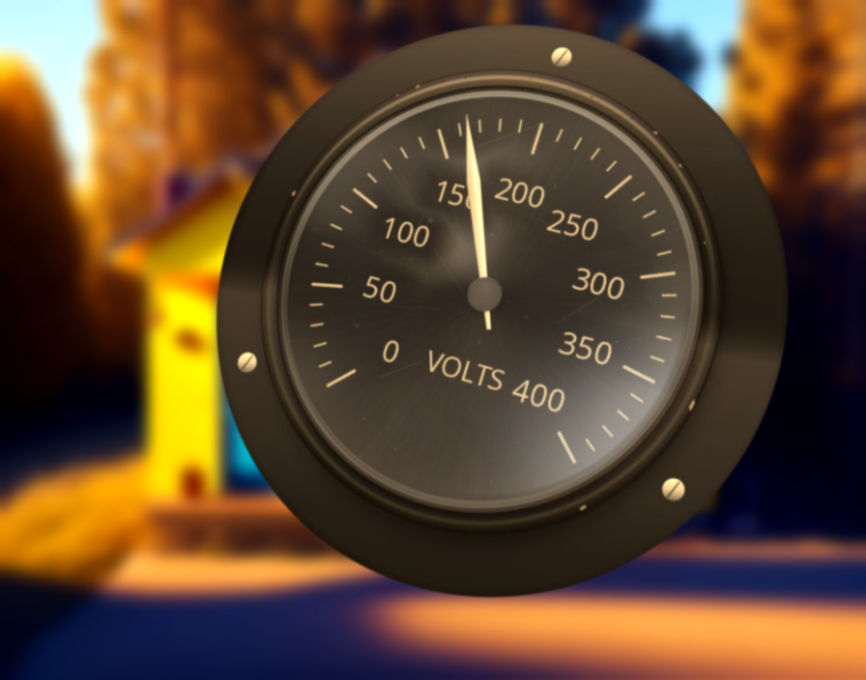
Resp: 165 V
